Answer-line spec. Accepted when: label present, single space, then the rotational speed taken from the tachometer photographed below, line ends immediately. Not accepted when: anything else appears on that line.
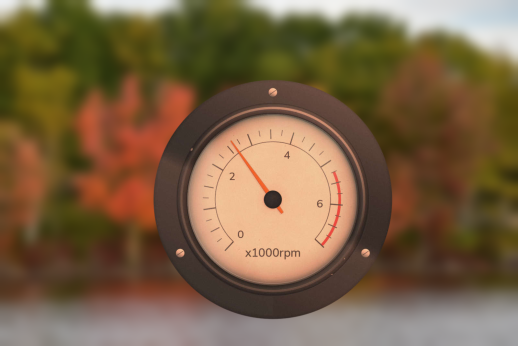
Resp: 2625 rpm
